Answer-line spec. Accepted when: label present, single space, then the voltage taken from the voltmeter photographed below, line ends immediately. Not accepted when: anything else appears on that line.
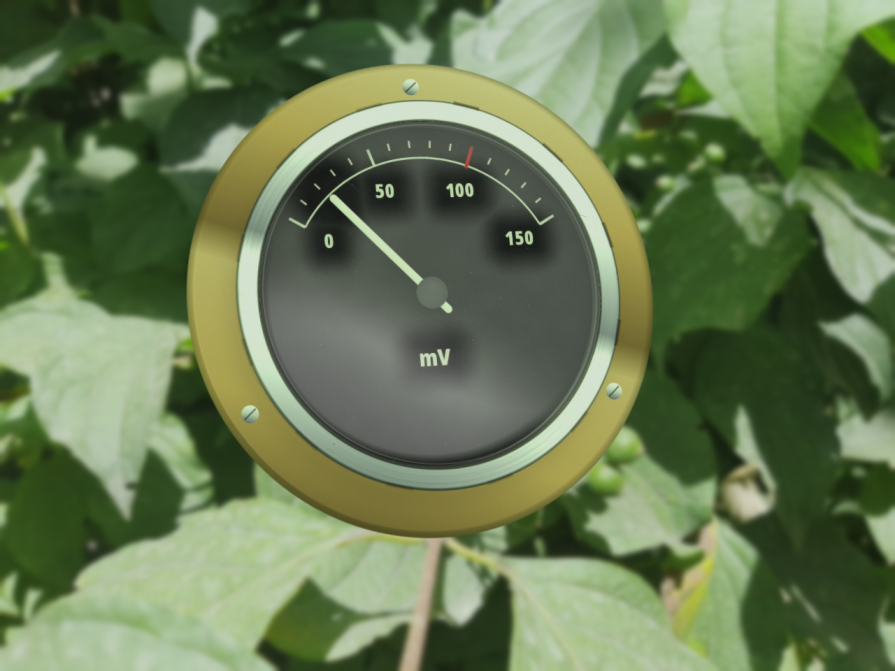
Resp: 20 mV
